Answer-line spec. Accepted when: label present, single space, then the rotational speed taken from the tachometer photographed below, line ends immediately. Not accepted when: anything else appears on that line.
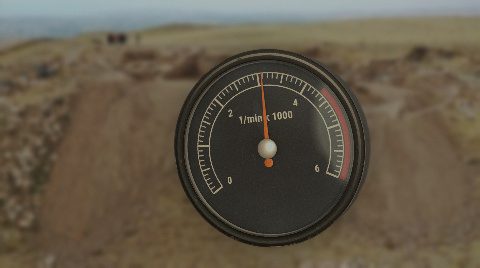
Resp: 3100 rpm
